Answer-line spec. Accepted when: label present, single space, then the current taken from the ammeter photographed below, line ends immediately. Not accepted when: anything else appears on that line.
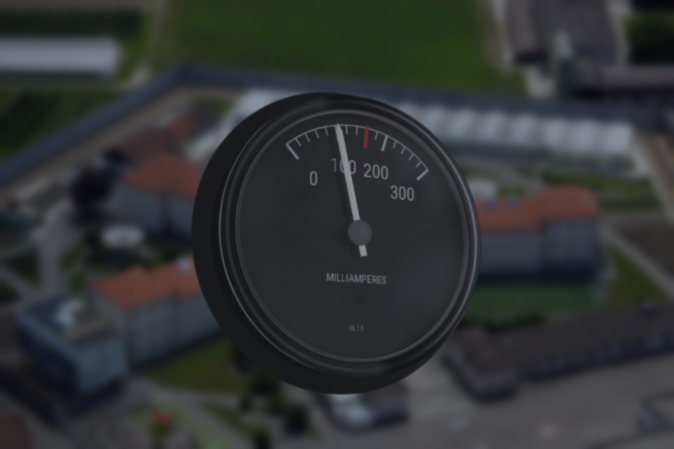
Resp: 100 mA
